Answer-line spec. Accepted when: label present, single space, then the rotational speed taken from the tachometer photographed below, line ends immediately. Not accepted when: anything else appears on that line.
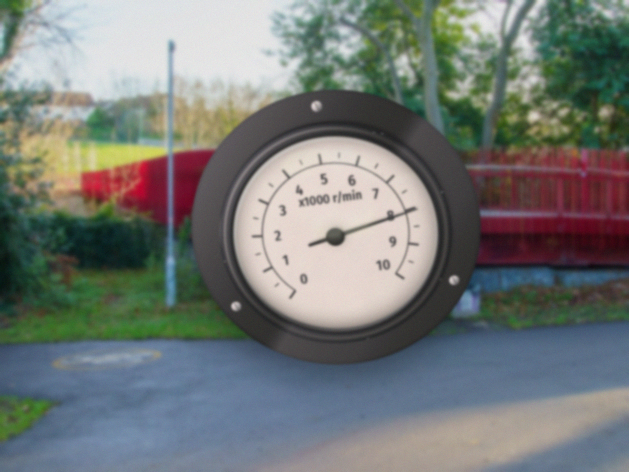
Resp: 8000 rpm
